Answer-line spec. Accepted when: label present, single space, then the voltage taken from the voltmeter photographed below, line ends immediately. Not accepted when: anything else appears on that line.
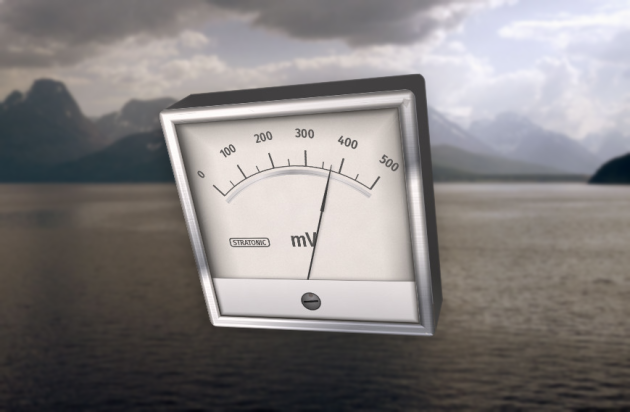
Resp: 375 mV
